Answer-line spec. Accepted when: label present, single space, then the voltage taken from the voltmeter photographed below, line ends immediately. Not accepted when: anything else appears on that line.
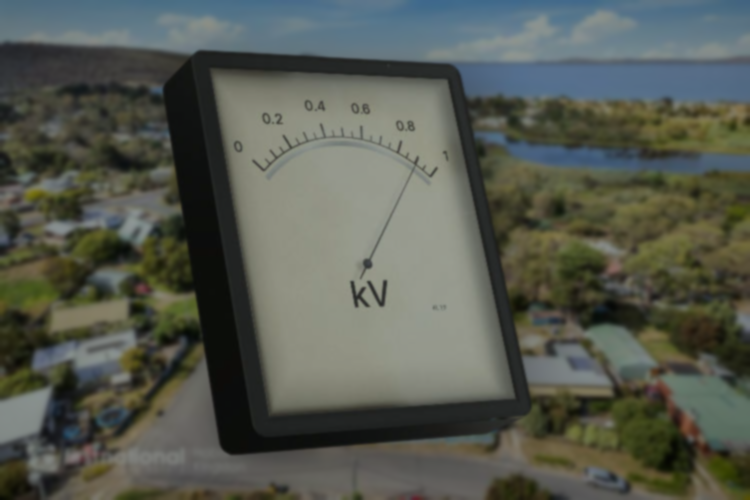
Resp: 0.9 kV
